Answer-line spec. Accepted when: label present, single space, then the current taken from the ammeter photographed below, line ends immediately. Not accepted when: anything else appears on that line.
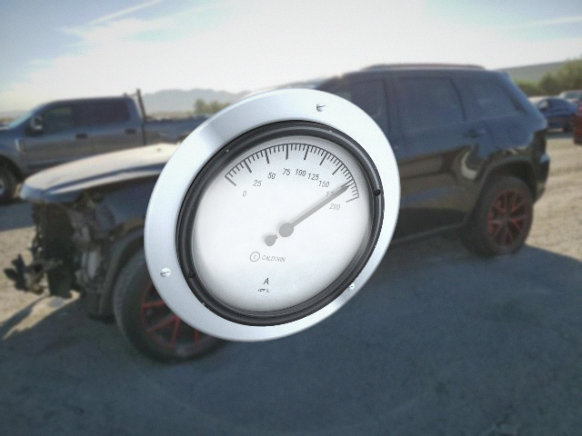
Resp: 175 A
